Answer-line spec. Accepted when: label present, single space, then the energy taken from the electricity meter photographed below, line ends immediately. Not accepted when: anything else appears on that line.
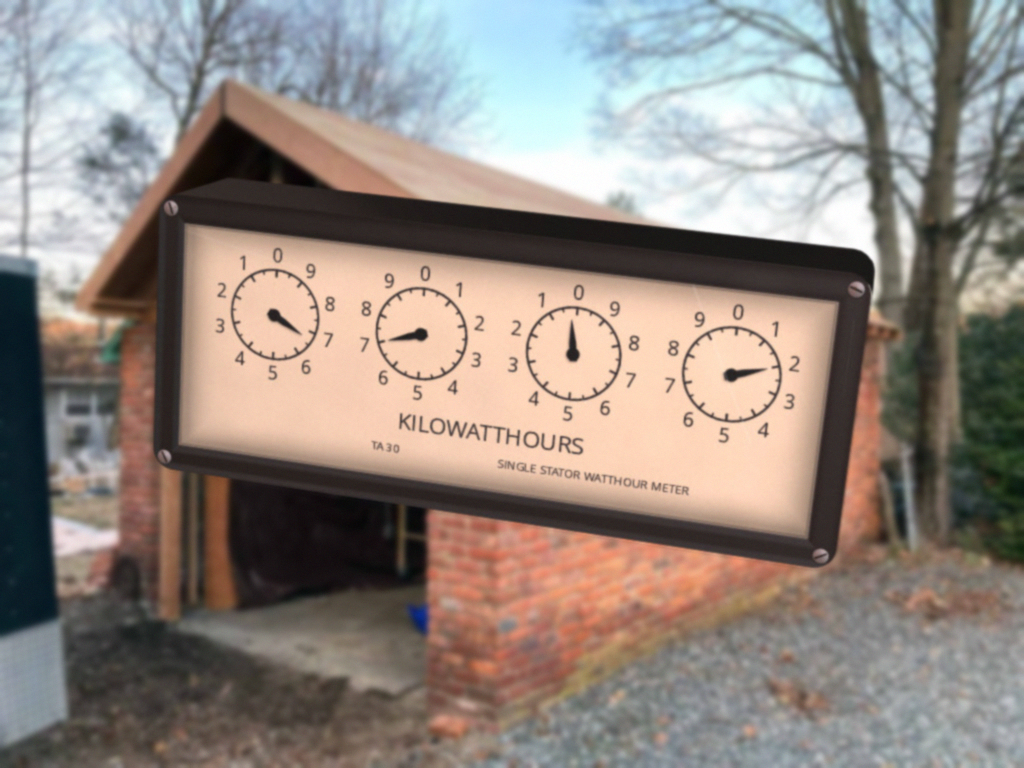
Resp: 6702 kWh
